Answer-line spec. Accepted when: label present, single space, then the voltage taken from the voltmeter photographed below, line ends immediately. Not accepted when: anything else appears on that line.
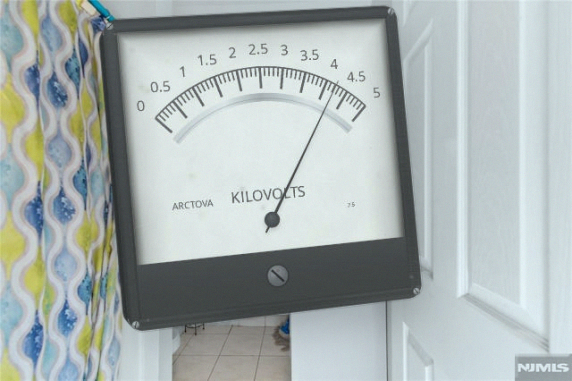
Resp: 4.2 kV
